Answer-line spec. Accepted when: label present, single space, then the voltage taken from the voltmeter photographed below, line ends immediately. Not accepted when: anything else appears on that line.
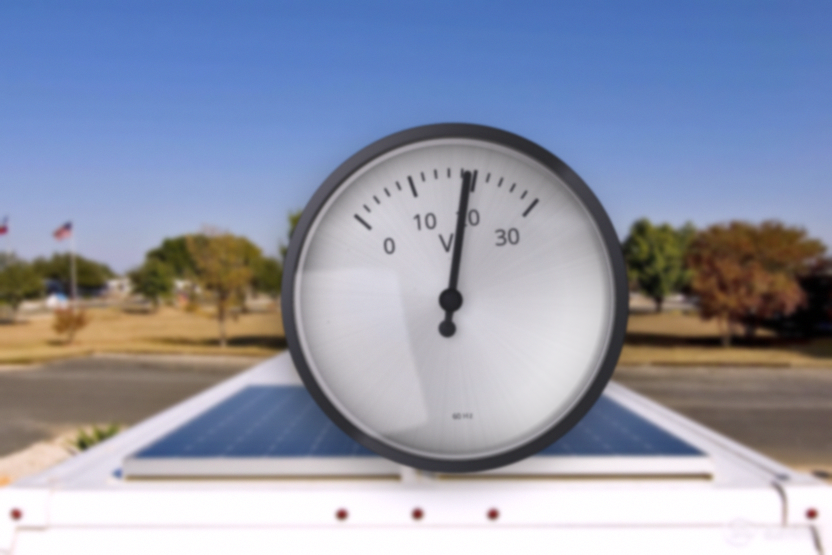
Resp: 19 V
